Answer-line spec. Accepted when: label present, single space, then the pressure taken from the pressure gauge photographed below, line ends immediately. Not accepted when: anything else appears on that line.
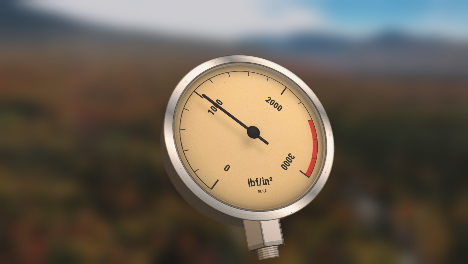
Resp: 1000 psi
